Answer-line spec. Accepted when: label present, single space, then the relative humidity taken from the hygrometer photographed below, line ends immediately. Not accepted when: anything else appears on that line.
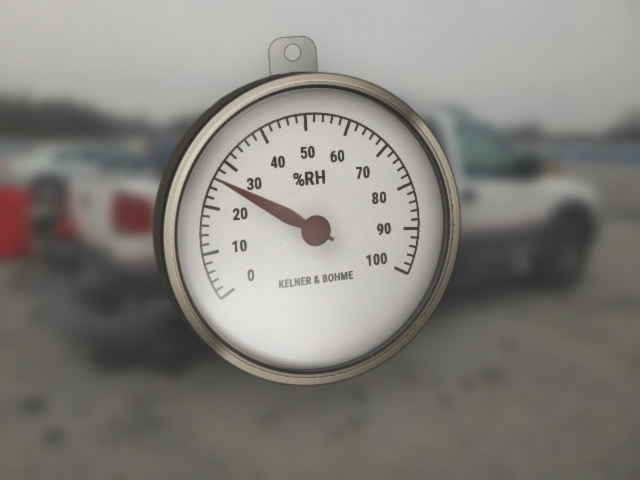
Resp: 26 %
